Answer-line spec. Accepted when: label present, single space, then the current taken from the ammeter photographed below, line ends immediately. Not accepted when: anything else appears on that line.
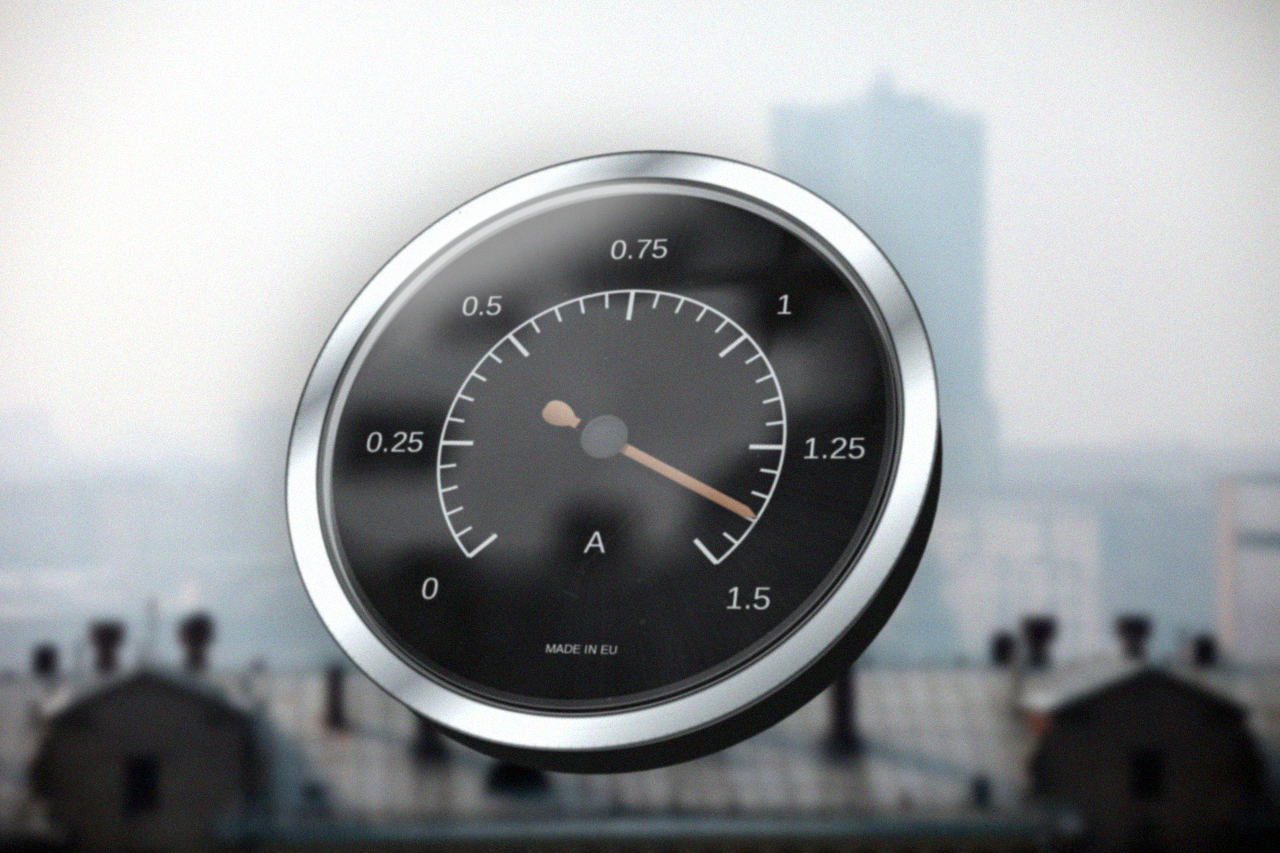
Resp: 1.4 A
